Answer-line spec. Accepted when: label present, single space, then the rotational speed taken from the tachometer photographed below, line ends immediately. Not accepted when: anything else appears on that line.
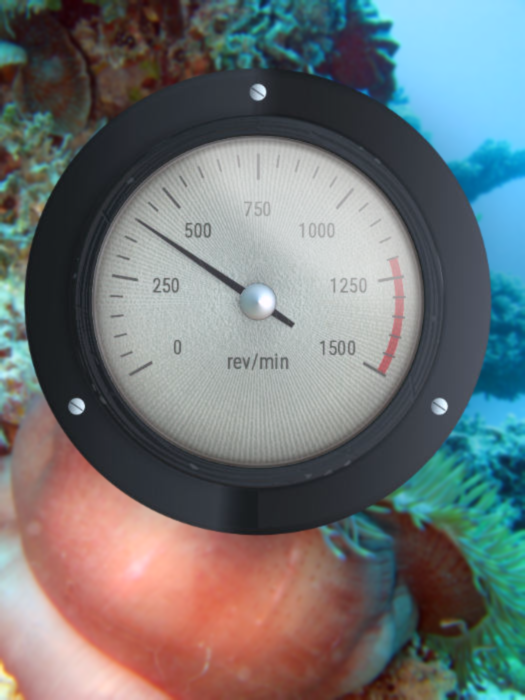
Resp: 400 rpm
